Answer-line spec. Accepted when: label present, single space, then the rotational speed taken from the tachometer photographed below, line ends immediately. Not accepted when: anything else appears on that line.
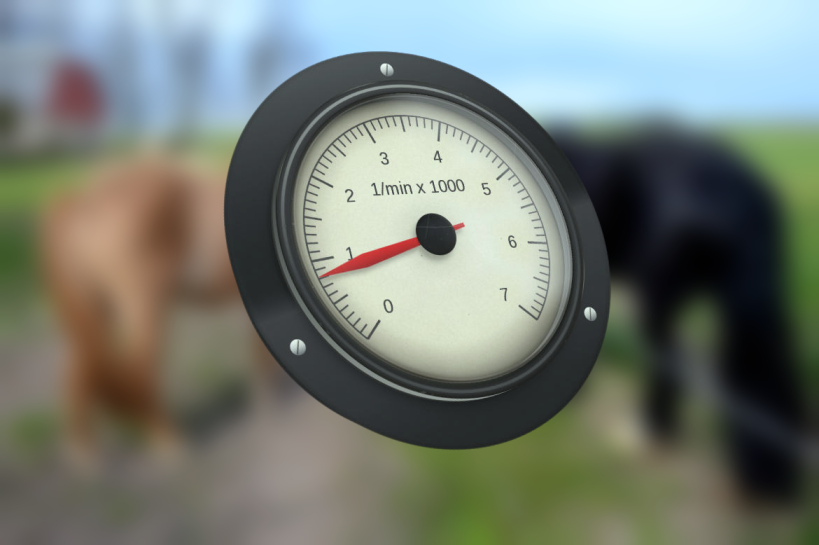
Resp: 800 rpm
